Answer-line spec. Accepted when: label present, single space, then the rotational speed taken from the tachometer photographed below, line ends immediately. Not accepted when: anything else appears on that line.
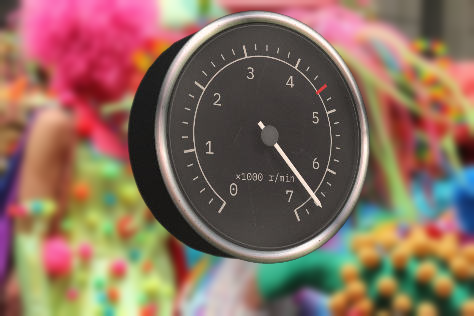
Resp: 6600 rpm
